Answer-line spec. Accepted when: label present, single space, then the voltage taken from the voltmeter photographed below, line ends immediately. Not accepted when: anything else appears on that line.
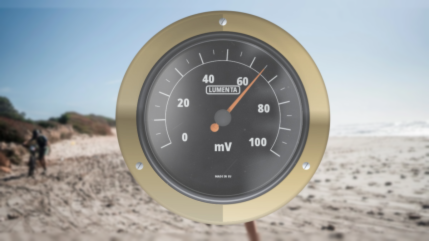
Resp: 65 mV
